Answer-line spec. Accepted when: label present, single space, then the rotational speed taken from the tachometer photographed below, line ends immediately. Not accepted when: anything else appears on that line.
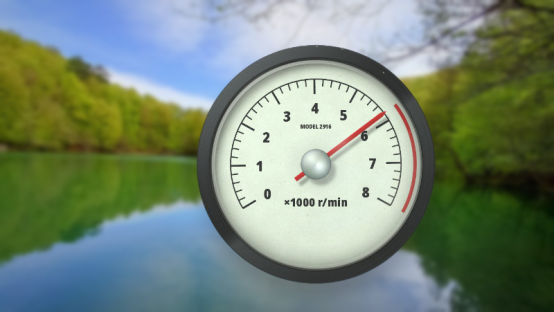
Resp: 5800 rpm
